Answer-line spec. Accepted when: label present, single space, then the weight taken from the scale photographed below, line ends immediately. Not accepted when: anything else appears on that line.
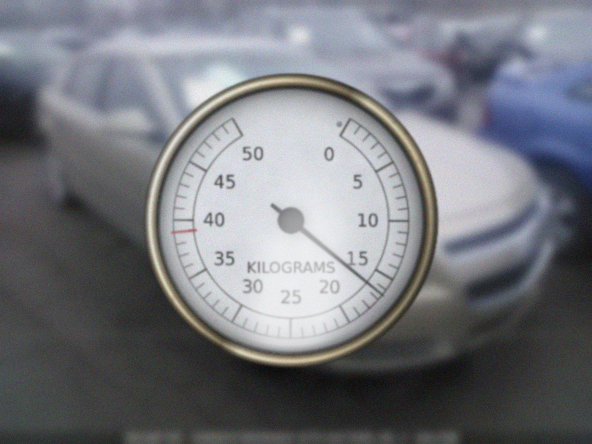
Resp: 16.5 kg
